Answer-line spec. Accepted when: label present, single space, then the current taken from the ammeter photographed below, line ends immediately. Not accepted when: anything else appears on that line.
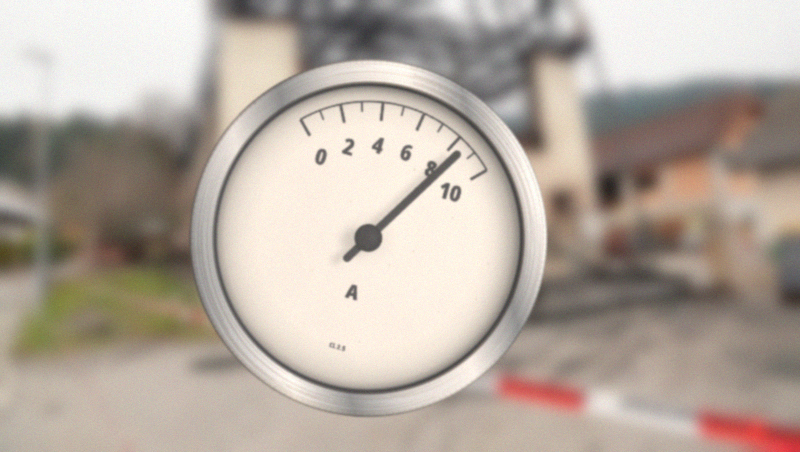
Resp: 8.5 A
